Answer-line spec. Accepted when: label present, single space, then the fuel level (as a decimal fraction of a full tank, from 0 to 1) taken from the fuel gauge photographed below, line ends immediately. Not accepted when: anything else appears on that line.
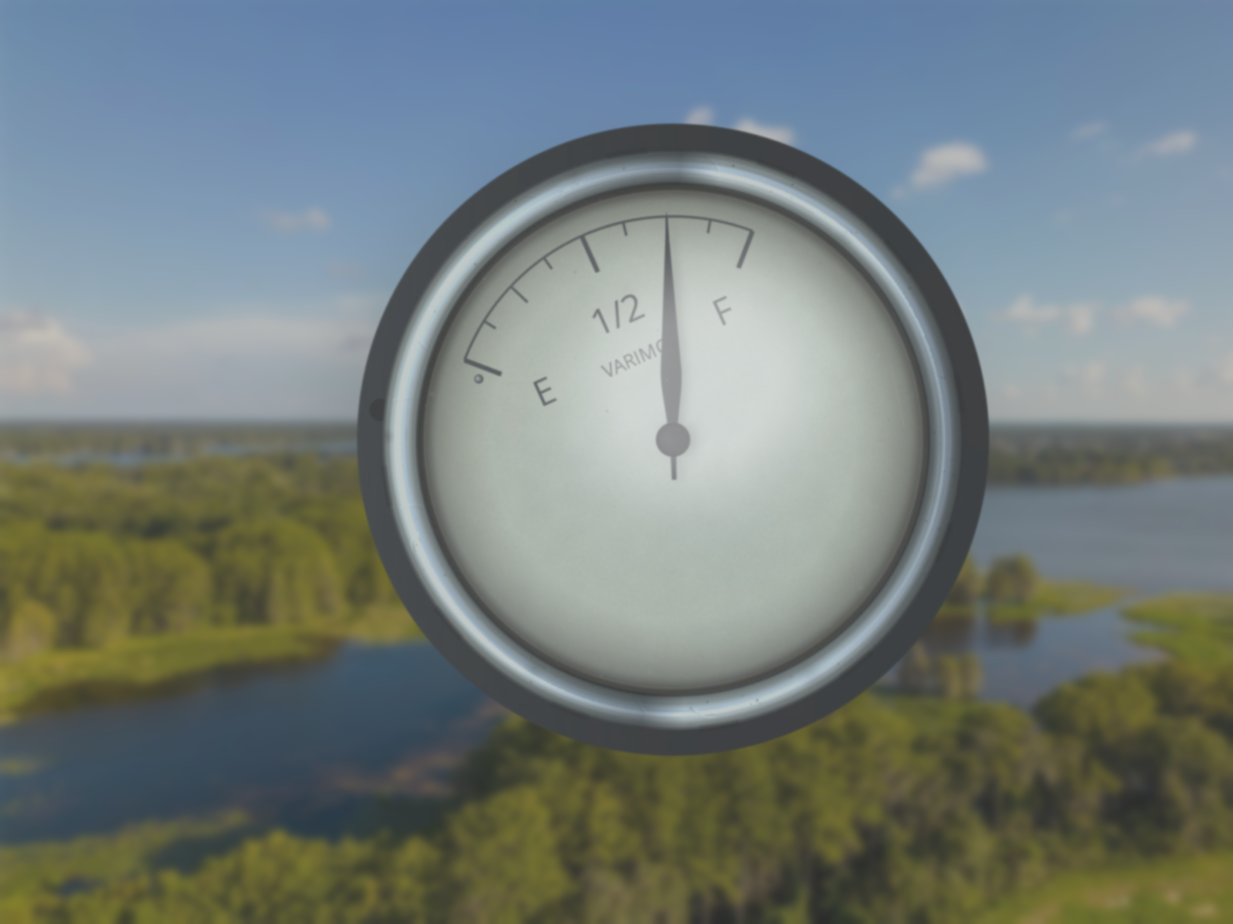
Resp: 0.75
